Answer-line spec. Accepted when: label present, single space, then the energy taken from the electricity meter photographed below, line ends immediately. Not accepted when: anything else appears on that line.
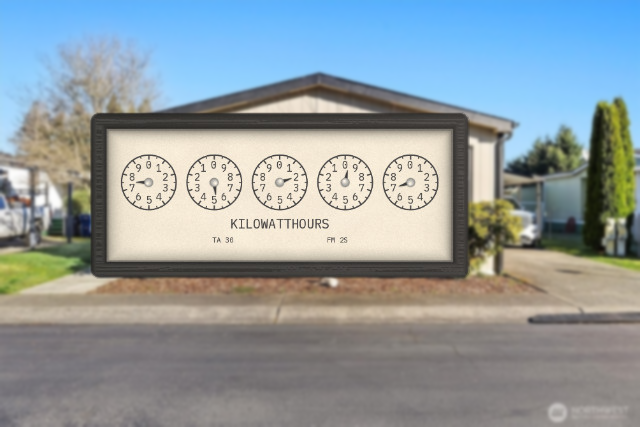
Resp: 75197 kWh
